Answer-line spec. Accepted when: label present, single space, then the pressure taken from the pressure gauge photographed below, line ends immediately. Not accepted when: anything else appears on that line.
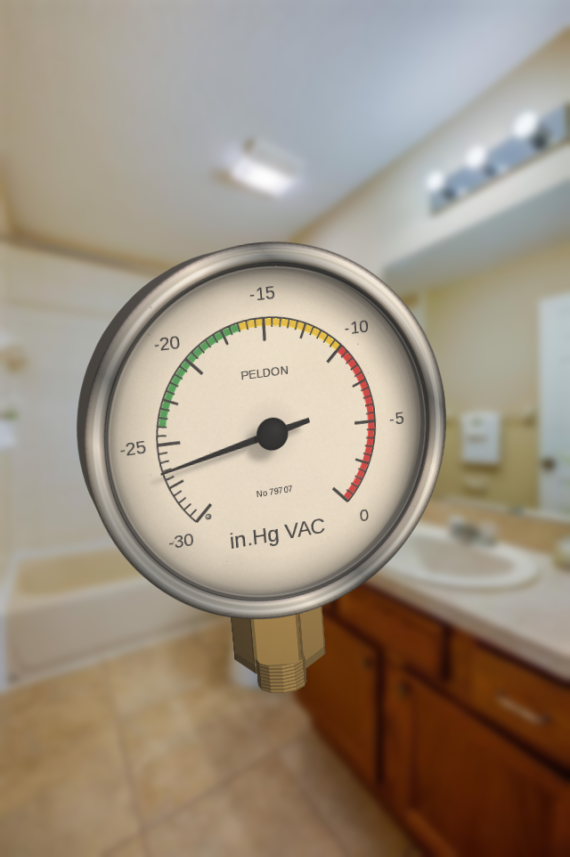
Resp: -26.5 inHg
